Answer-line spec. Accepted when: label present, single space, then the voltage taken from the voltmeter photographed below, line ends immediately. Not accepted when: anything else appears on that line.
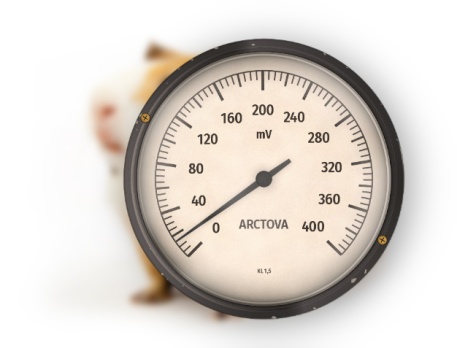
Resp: 15 mV
